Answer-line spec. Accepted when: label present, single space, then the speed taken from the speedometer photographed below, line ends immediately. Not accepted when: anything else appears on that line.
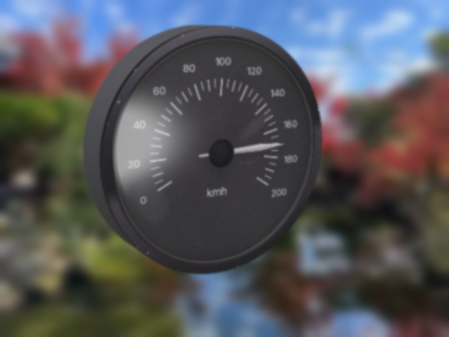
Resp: 170 km/h
